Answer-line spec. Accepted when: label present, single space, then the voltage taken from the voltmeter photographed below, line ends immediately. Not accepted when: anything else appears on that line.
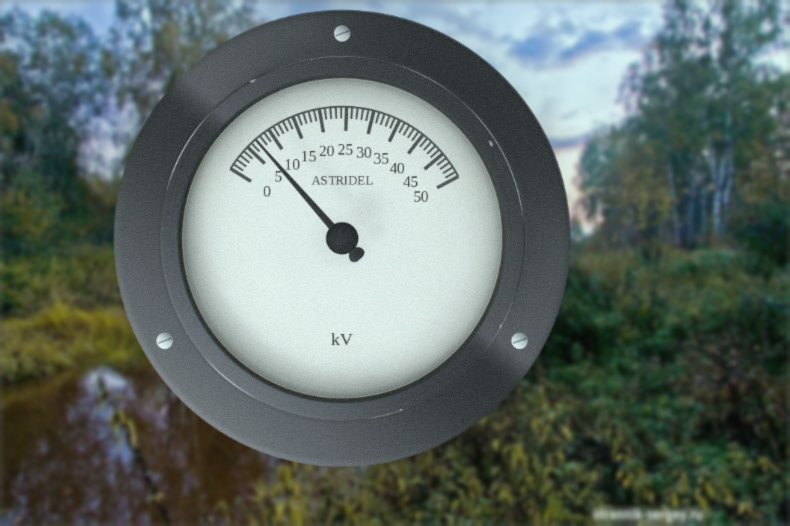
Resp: 7 kV
